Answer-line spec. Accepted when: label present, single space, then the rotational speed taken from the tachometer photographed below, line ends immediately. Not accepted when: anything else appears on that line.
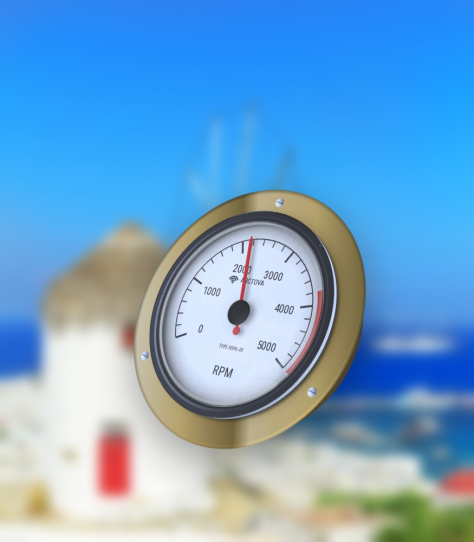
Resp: 2200 rpm
